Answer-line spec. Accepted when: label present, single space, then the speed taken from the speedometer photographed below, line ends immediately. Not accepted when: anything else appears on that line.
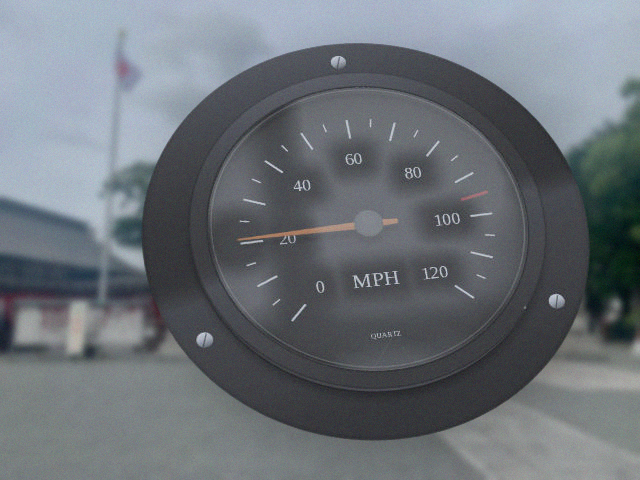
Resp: 20 mph
